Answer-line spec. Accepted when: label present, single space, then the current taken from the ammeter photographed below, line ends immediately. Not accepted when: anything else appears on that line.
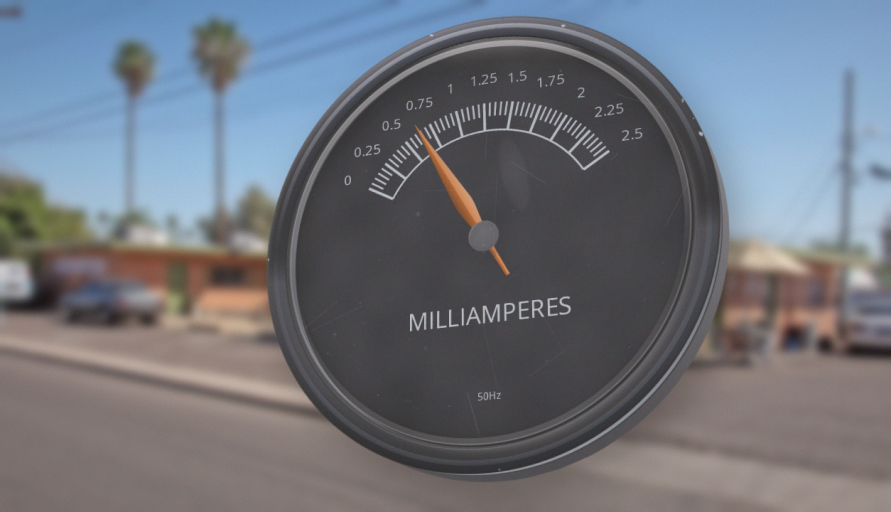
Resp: 0.65 mA
